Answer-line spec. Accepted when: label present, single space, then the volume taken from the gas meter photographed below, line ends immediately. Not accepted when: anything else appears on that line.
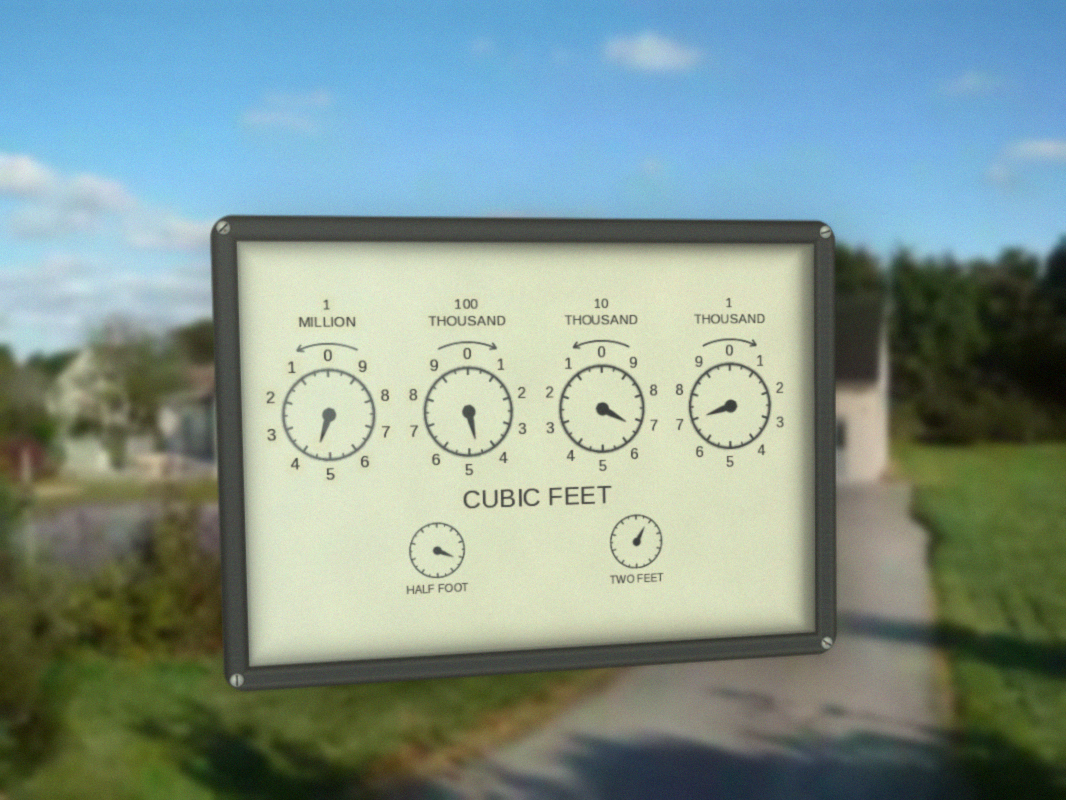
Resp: 446700 ft³
